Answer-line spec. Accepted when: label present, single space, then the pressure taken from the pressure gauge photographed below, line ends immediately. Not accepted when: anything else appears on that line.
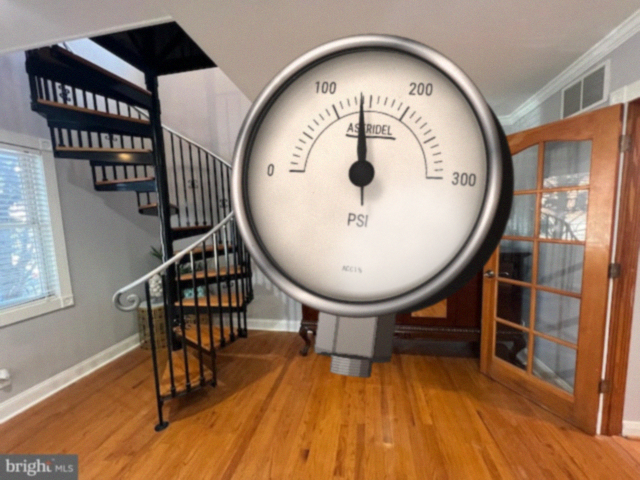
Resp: 140 psi
